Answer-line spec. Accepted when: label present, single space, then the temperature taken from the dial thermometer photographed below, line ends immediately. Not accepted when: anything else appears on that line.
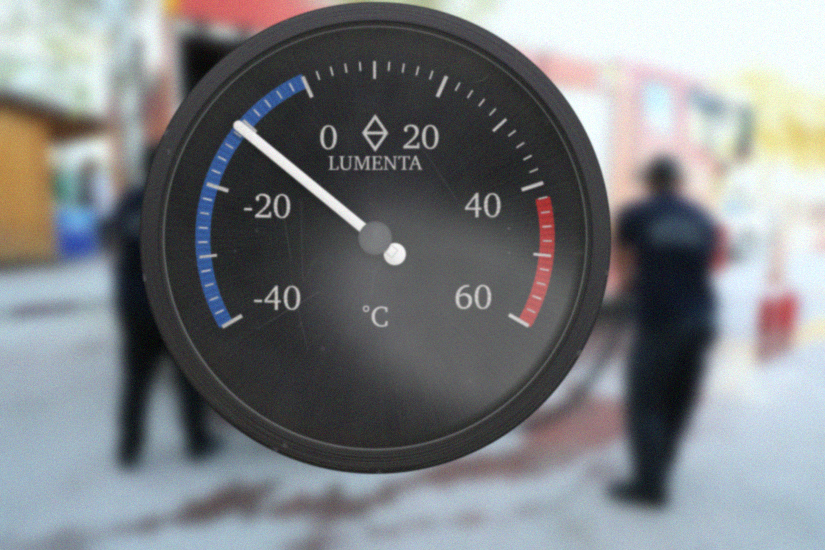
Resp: -11 °C
